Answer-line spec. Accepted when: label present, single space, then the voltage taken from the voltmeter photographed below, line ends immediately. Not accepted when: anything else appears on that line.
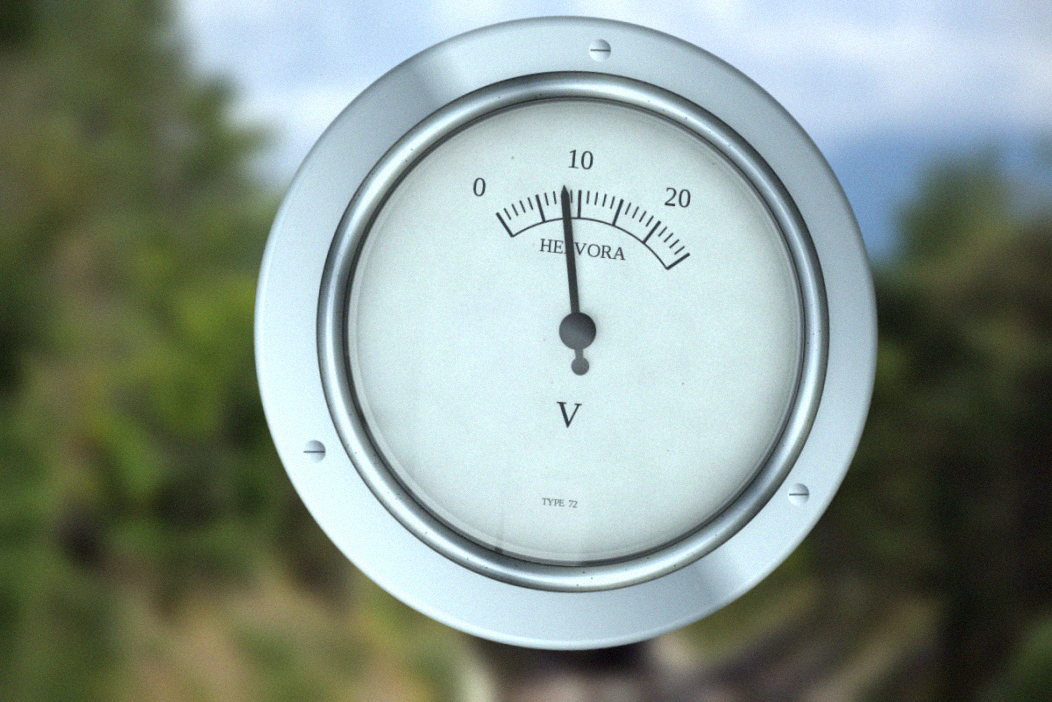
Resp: 8 V
